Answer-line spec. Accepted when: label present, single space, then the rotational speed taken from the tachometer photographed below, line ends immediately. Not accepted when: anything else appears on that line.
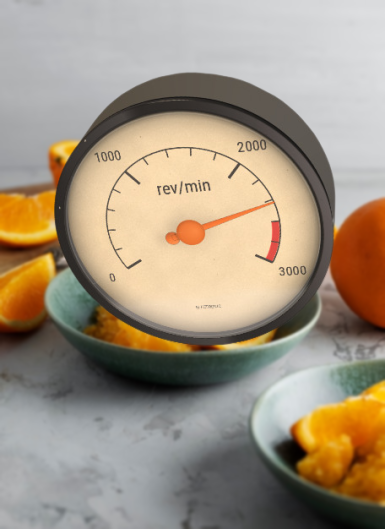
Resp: 2400 rpm
